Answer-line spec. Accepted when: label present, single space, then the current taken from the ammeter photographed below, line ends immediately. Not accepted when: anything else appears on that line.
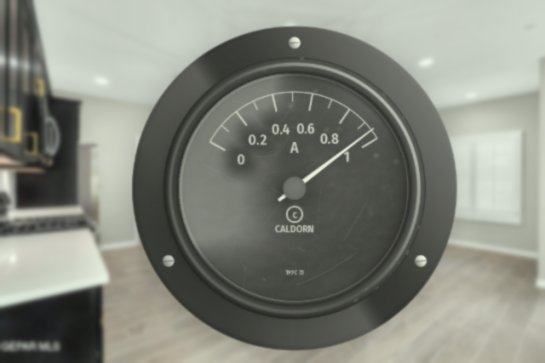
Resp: 0.95 A
